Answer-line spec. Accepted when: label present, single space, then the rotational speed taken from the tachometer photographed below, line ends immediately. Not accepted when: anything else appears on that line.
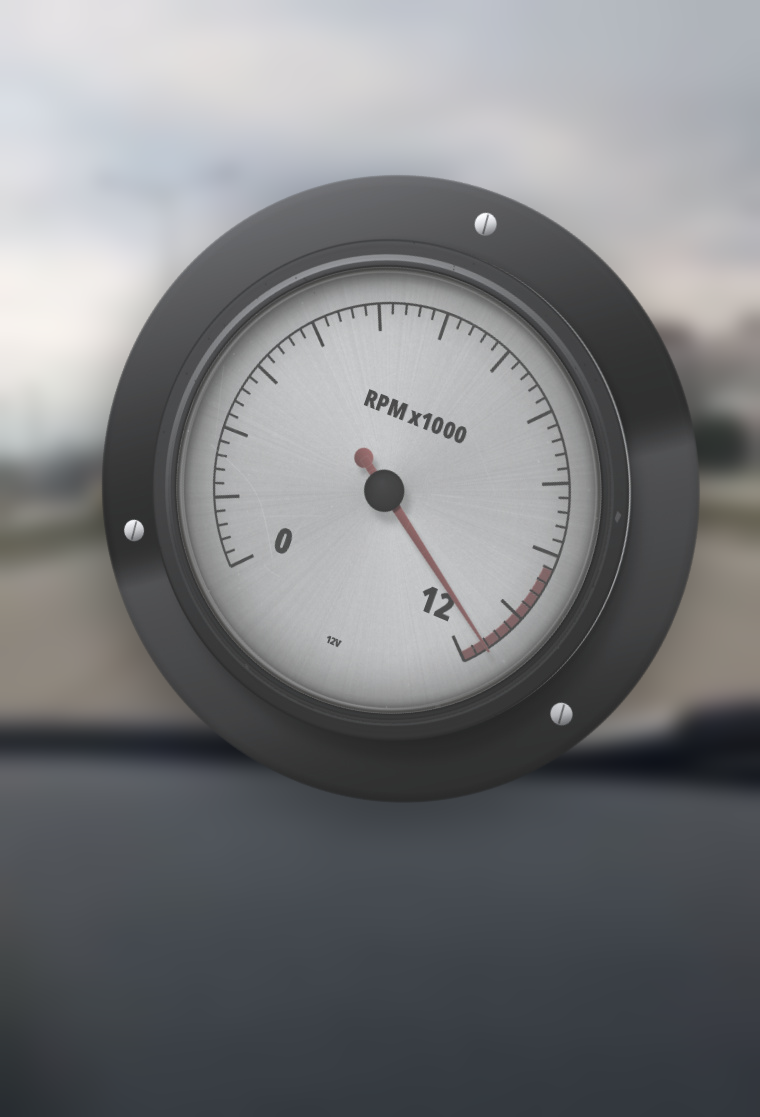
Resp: 11600 rpm
